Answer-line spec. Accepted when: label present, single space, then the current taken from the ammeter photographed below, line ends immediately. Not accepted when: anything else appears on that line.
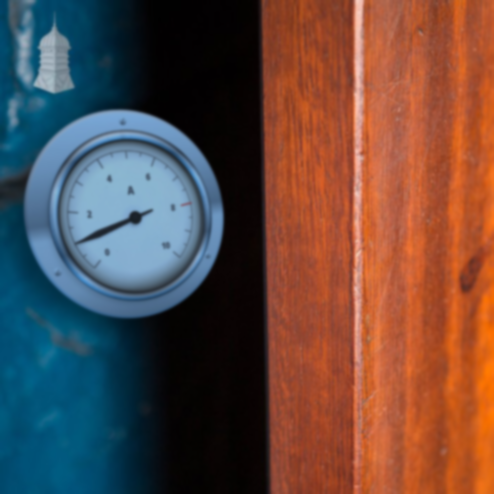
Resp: 1 A
